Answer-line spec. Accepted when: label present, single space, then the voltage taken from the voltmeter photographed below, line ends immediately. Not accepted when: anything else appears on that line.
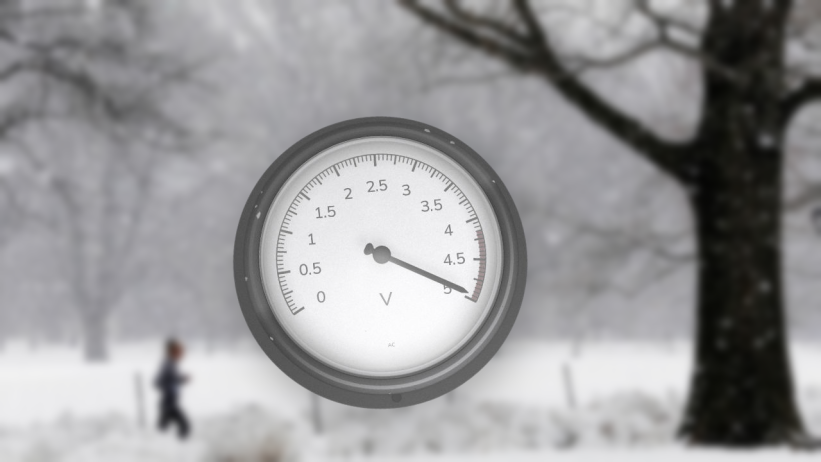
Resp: 4.95 V
